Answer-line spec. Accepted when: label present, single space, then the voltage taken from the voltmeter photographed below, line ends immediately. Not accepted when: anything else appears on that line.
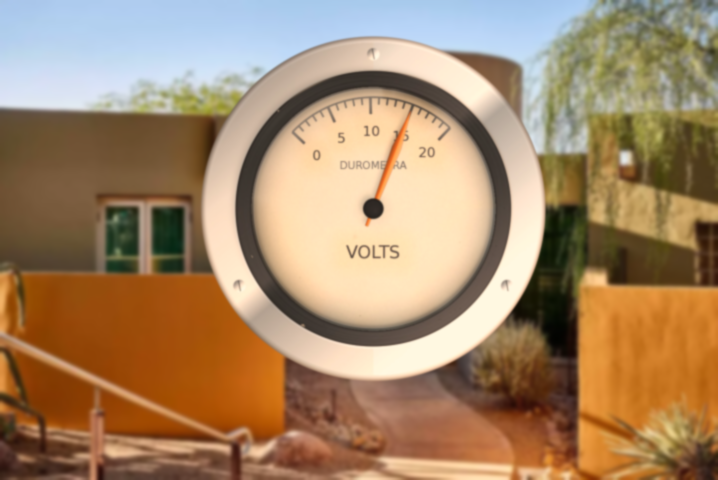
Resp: 15 V
